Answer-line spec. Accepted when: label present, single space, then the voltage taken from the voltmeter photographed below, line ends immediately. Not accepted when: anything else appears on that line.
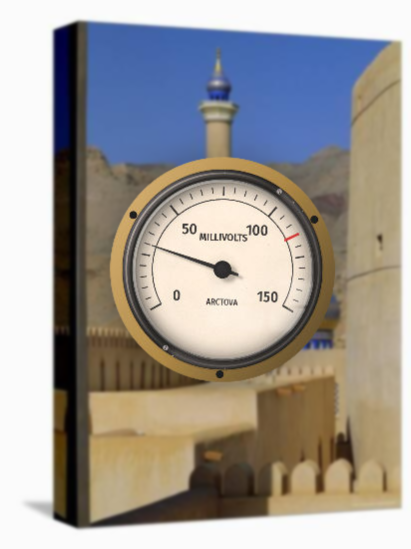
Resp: 30 mV
